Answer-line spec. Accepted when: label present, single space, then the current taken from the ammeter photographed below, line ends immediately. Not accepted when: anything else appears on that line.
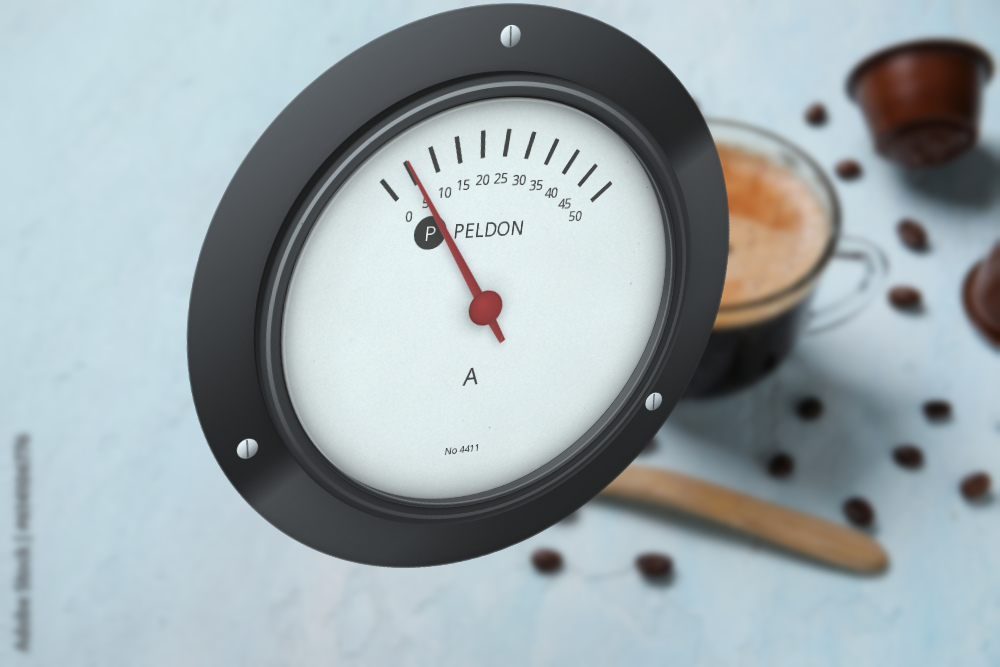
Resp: 5 A
